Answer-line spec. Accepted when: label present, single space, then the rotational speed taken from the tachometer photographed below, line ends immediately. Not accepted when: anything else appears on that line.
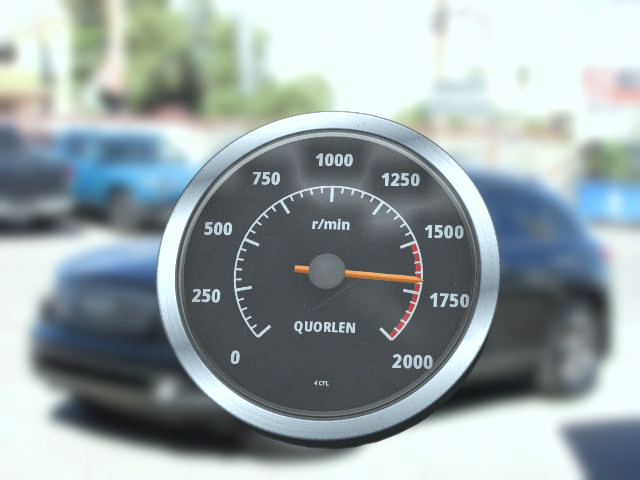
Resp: 1700 rpm
